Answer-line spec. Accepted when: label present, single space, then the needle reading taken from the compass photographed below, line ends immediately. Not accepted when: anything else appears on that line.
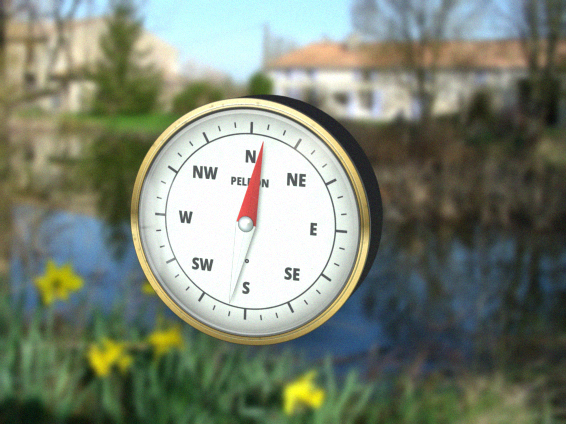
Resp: 10 °
